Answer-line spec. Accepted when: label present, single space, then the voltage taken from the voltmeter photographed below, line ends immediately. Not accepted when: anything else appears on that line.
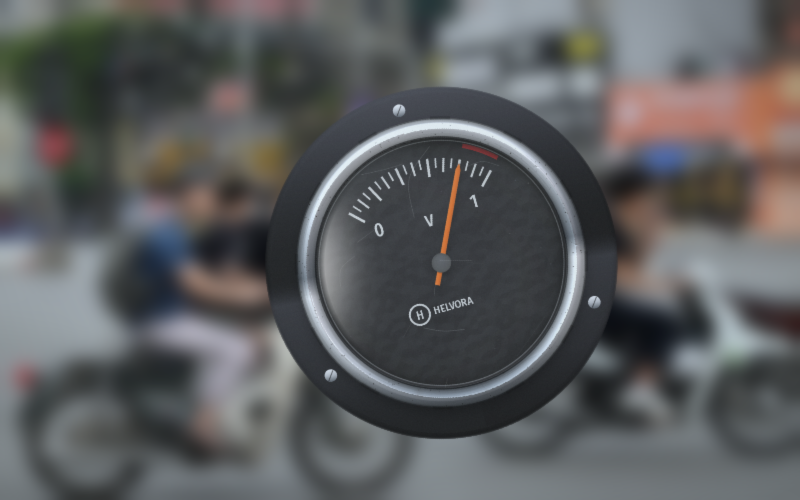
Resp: 0.8 V
